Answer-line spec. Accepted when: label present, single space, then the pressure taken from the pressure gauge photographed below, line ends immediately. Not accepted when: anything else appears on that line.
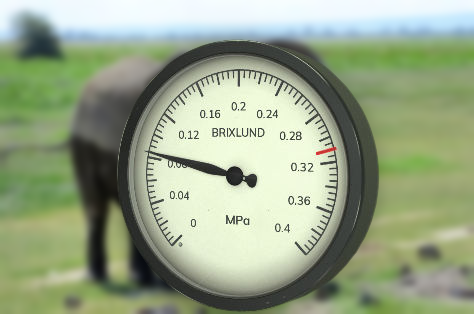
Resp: 0.085 MPa
